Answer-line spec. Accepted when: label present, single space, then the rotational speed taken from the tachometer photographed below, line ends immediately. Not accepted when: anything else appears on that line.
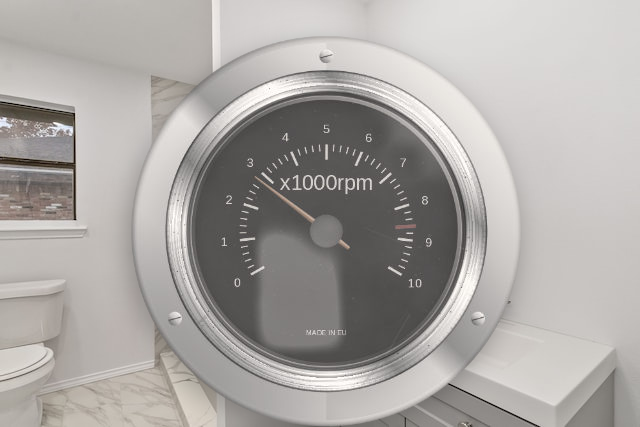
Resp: 2800 rpm
